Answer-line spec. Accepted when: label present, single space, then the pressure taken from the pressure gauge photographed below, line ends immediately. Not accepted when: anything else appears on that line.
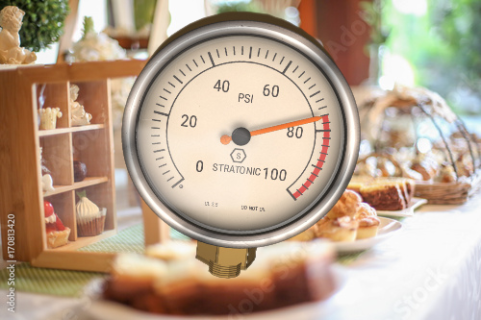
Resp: 76 psi
